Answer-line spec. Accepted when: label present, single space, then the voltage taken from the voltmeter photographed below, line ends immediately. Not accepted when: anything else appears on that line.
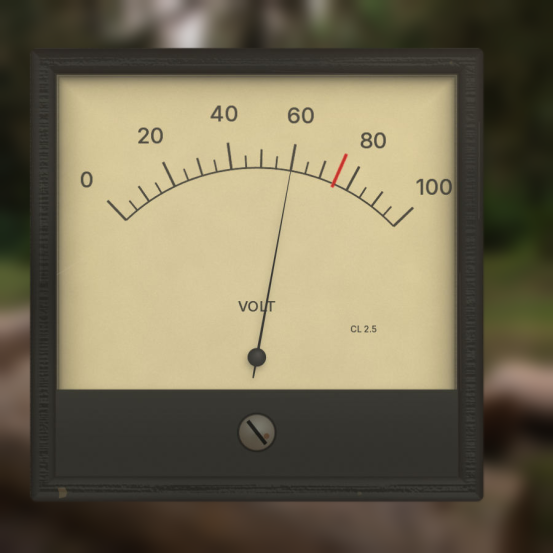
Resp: 60 V
